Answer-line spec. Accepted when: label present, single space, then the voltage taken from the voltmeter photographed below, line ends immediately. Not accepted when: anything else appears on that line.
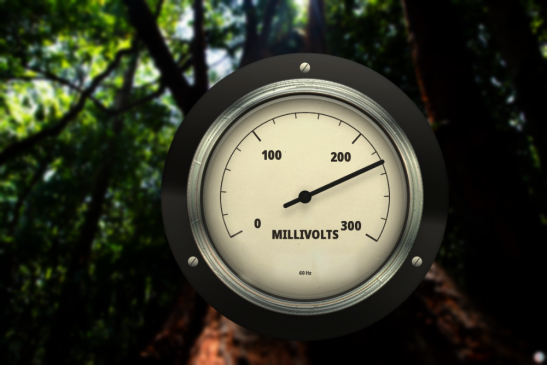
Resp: 230 mV
